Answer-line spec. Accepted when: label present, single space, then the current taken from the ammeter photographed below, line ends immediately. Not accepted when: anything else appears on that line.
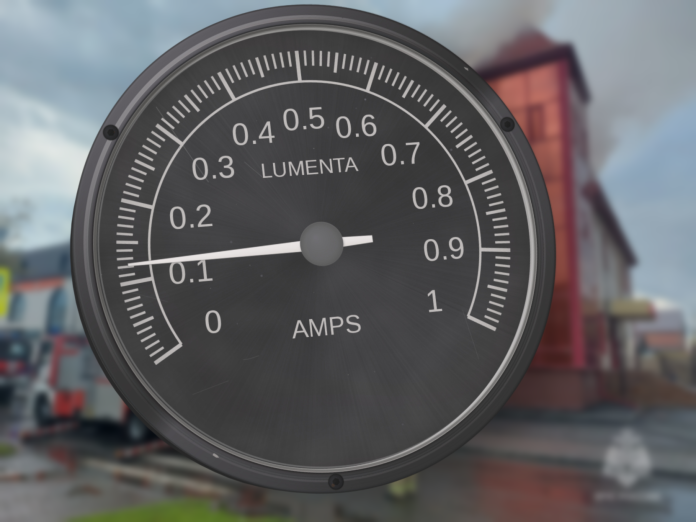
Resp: 0.12 A
